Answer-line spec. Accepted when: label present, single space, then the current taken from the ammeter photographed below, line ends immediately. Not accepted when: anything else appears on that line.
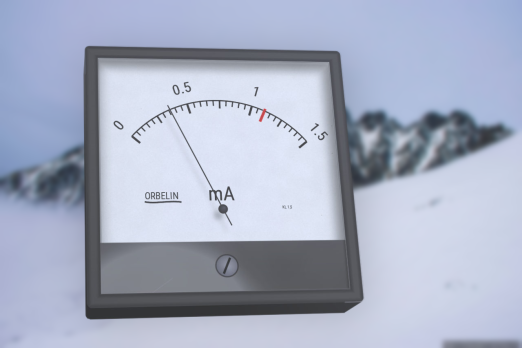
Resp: 0.35 mA
